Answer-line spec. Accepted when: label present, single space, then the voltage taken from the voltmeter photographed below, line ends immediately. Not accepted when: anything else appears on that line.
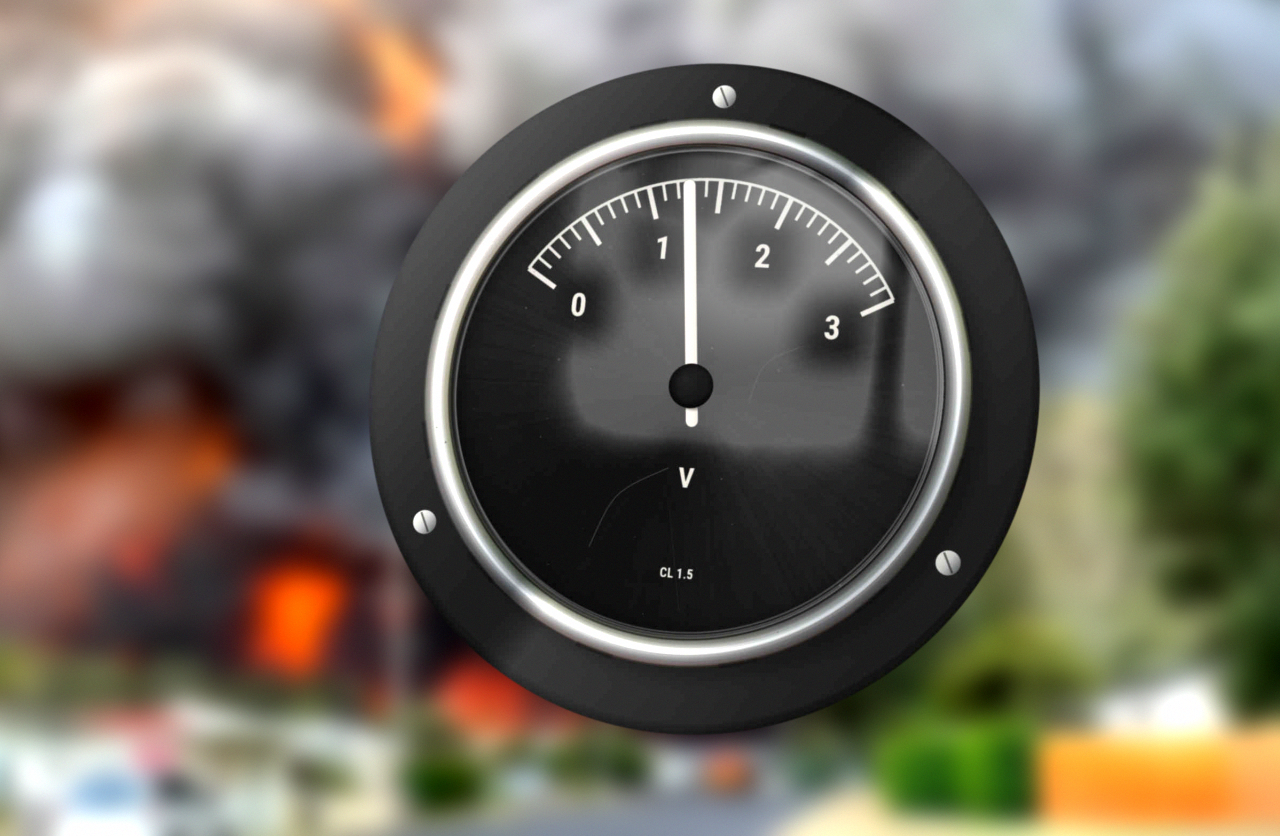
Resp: 1.3 V
